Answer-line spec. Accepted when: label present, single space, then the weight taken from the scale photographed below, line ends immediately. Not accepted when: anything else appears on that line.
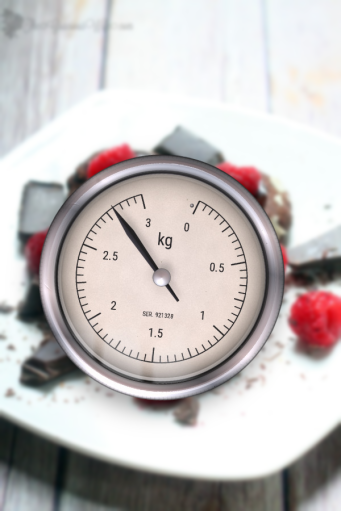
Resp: 2.8 kg
